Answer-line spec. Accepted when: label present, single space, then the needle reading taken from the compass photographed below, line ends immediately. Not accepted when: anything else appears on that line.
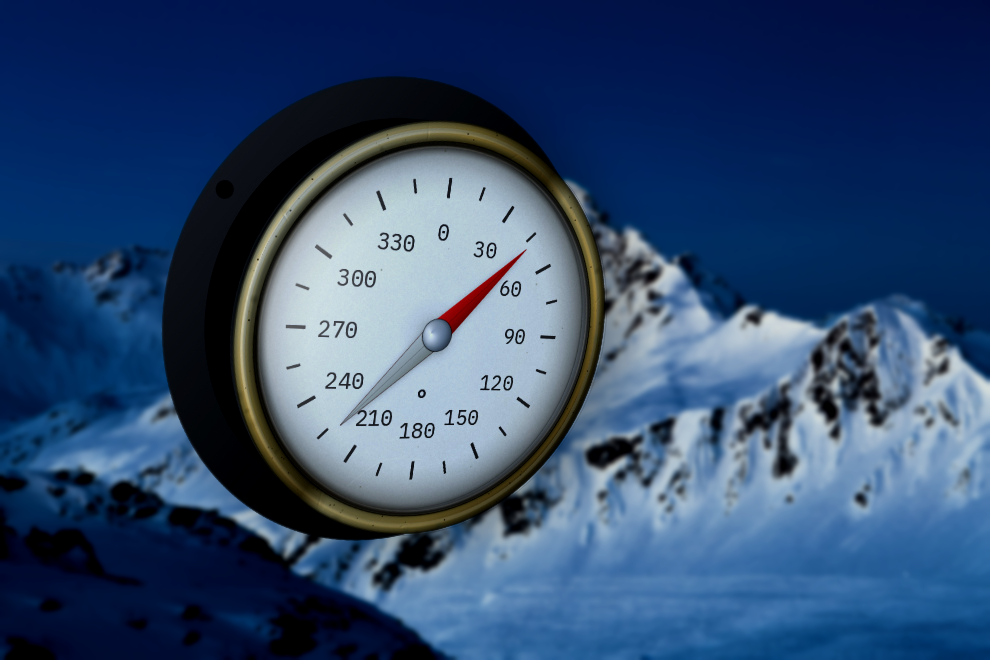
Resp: 45 °
